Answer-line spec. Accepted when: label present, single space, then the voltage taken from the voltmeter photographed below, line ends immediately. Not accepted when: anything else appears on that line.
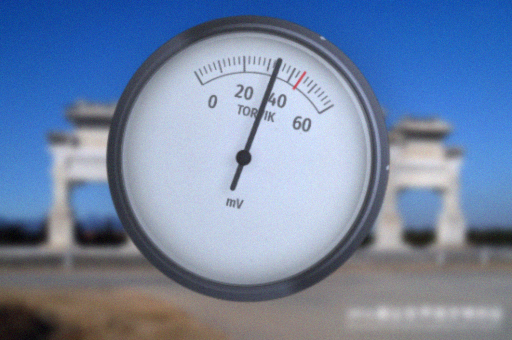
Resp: 34 mV
